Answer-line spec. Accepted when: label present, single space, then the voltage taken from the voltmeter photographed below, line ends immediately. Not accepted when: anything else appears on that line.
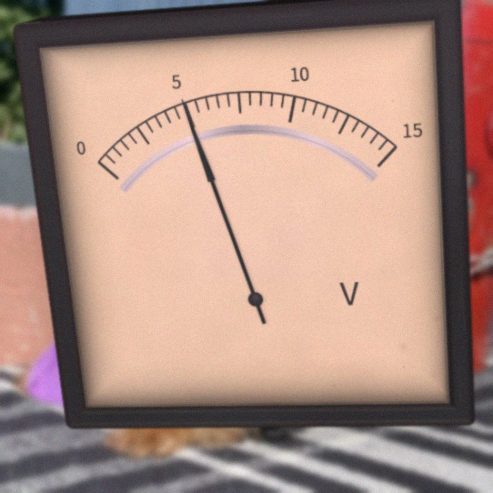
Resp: 5 V
